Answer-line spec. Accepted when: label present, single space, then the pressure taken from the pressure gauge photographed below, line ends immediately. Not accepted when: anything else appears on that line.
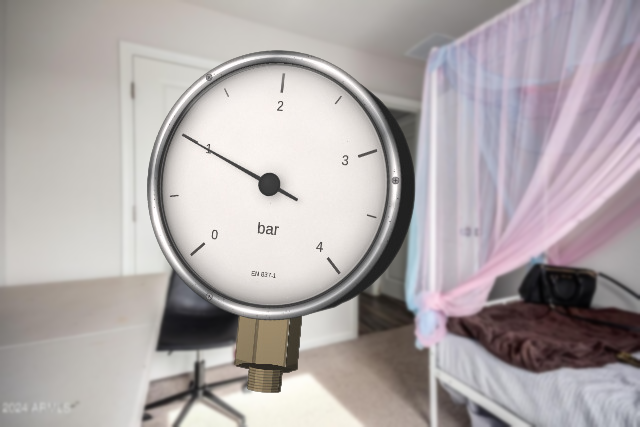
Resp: 1 bar
